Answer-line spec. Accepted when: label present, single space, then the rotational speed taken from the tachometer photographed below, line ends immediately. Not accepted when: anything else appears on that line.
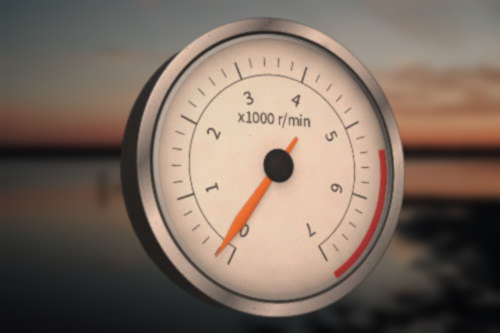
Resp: 200 rpm
